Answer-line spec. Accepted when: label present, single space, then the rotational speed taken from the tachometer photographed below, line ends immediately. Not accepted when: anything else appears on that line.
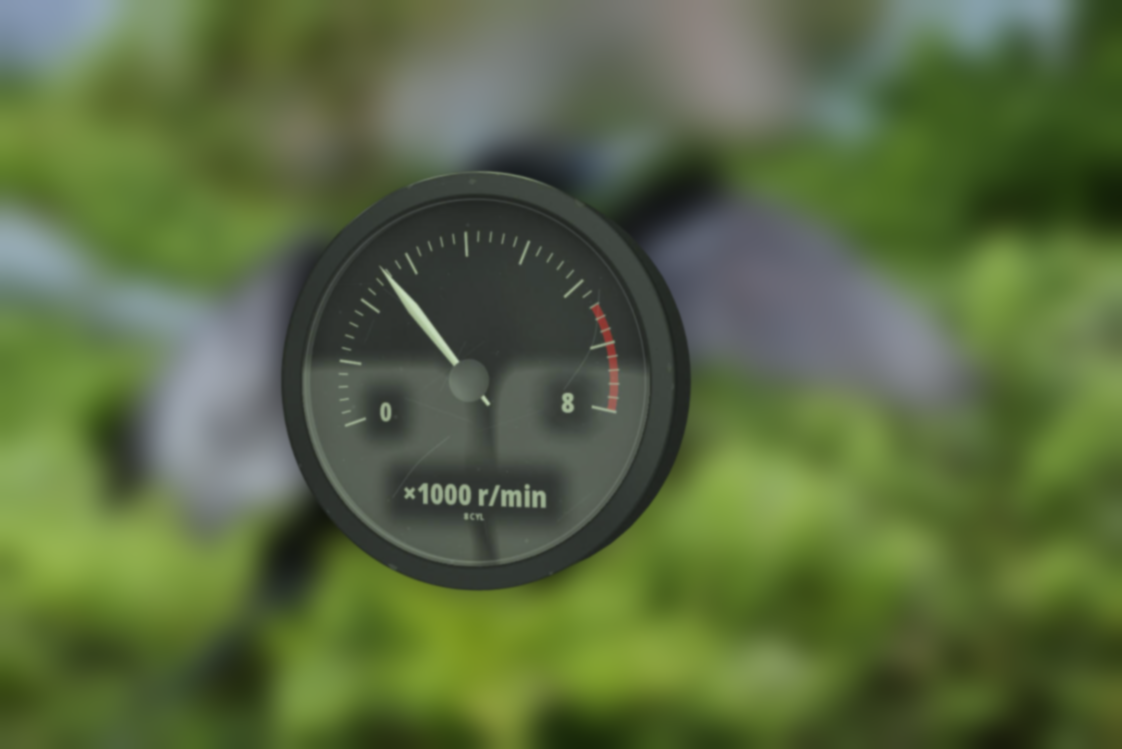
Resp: 2600 rpm
